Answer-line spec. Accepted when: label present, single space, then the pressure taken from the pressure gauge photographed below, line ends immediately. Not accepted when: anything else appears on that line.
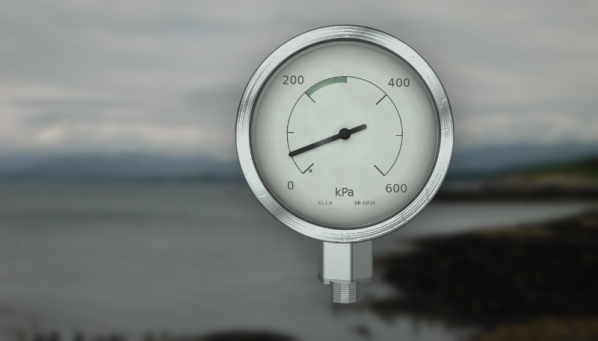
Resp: 50 kPa
